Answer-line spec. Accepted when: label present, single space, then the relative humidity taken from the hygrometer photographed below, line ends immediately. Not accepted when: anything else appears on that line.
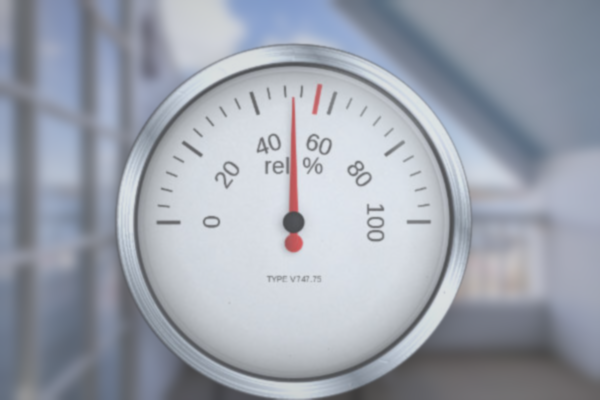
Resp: 50 %
